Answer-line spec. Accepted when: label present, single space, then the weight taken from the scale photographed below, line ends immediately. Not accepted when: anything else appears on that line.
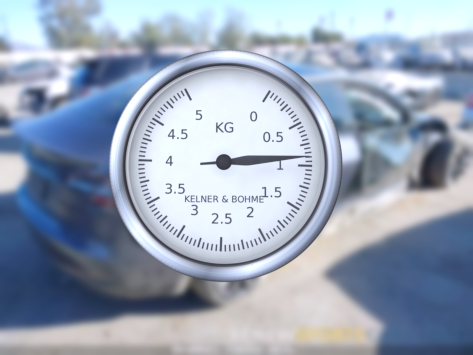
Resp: 0.9 kg
